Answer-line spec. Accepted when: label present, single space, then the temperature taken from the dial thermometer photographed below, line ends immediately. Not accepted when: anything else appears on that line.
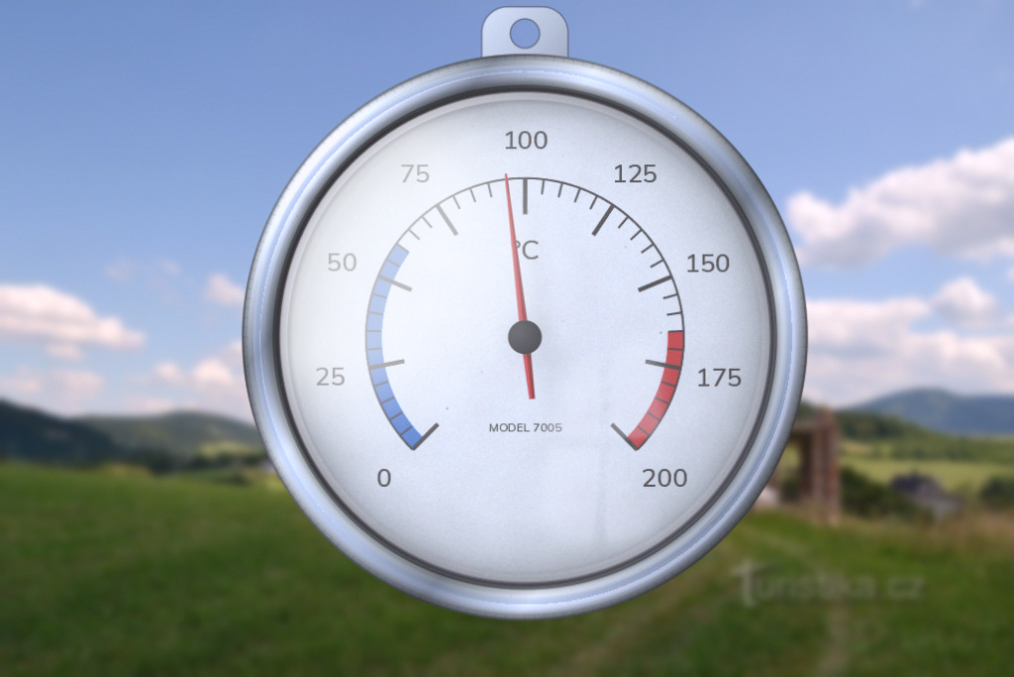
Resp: 95 °C
